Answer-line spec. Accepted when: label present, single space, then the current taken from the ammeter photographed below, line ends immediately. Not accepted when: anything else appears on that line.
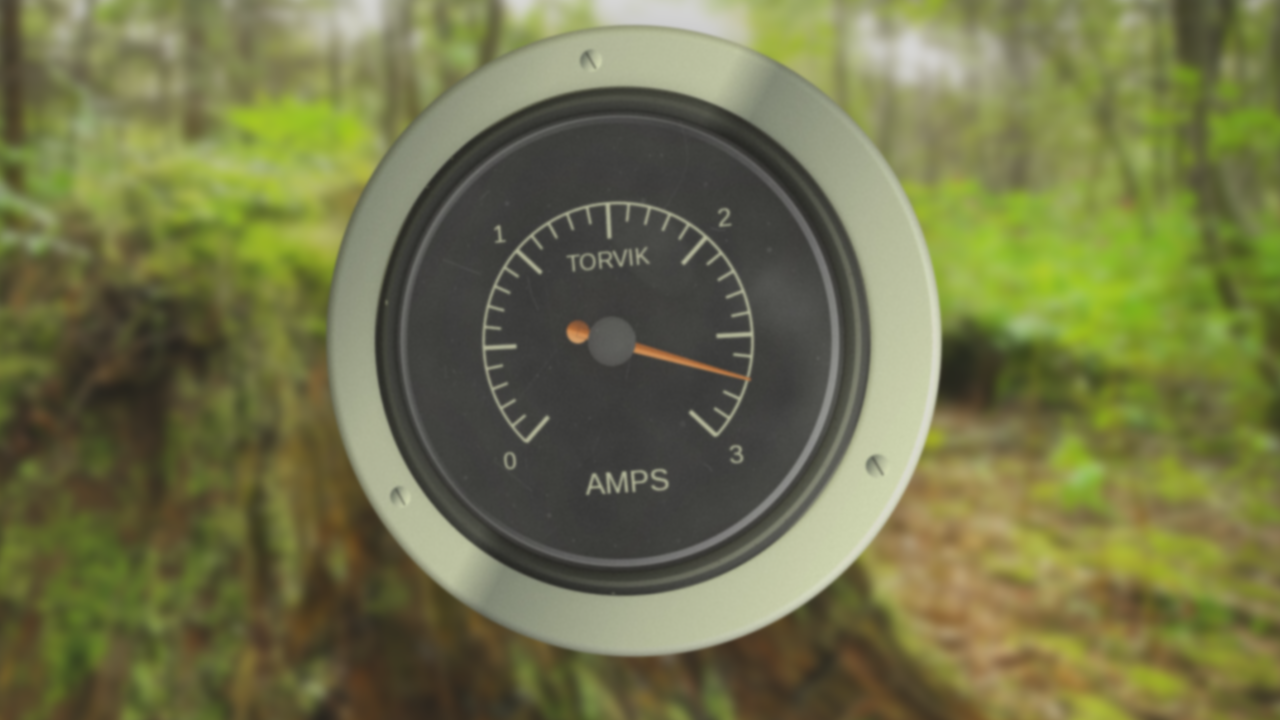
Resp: 2.7 A
